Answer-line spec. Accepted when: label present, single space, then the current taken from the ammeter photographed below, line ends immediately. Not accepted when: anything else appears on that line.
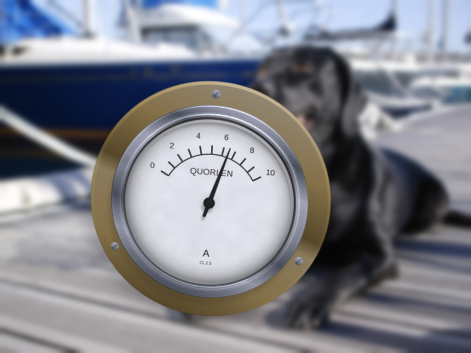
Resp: 6.5 A
